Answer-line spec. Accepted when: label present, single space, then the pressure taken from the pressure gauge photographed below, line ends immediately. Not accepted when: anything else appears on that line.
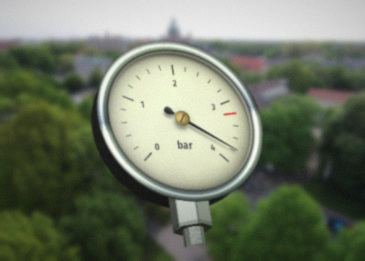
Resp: 3.8 bar
